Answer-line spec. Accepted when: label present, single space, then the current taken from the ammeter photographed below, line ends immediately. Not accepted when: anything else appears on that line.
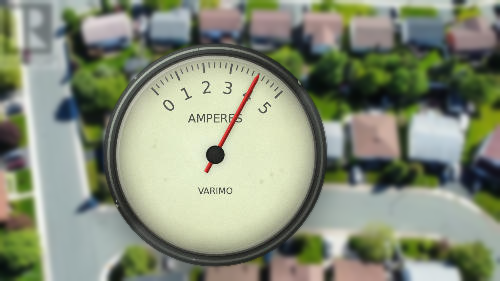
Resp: 4 A
